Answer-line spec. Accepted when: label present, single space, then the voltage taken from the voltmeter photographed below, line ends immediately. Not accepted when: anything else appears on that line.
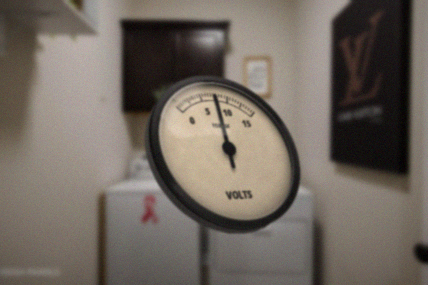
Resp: 7.5 V
